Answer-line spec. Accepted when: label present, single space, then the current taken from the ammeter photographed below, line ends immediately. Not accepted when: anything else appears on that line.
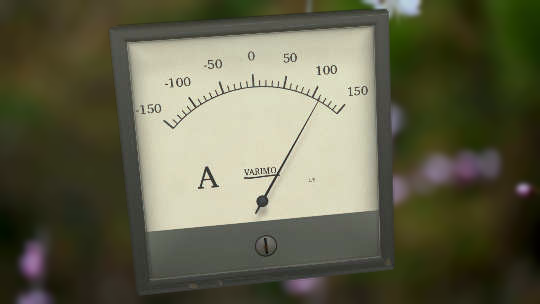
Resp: 110 A
